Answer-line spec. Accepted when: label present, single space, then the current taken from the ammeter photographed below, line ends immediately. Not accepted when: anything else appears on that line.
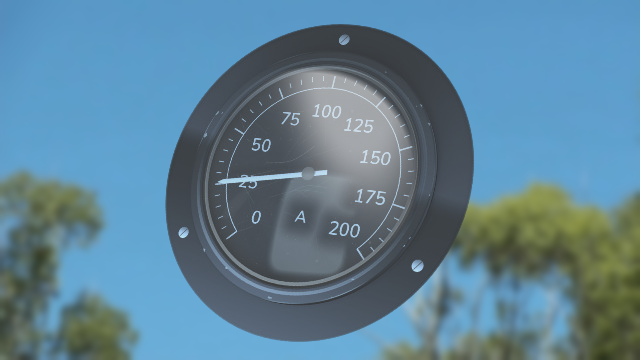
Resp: 25 A
